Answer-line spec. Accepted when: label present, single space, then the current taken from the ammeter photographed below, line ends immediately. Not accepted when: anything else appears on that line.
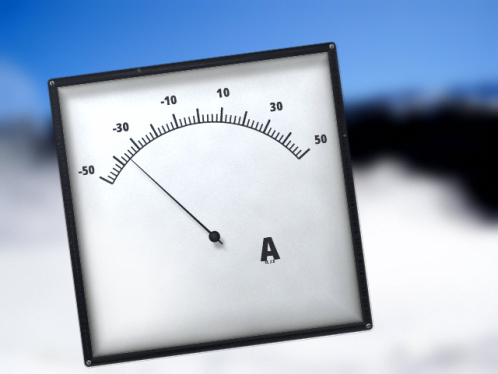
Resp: -36 A
